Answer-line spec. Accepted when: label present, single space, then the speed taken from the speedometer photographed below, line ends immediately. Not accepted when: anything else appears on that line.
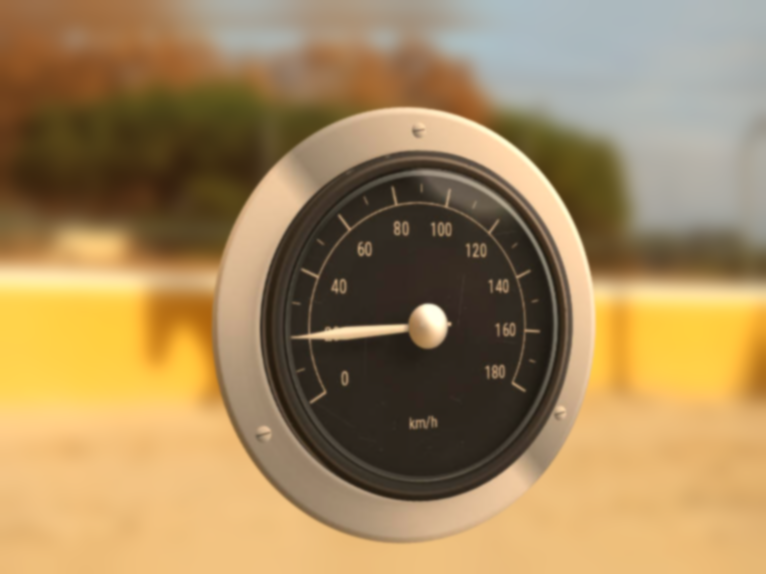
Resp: 20 km/h
